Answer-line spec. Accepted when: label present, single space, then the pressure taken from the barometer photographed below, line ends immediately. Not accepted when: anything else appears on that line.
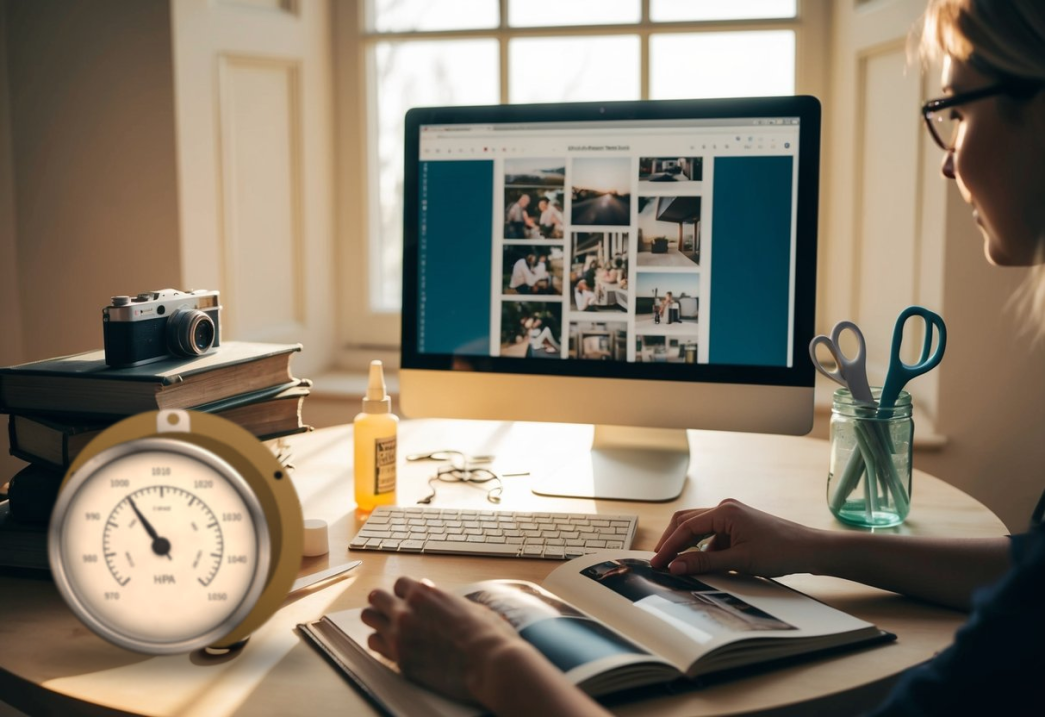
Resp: 1000 hPa
